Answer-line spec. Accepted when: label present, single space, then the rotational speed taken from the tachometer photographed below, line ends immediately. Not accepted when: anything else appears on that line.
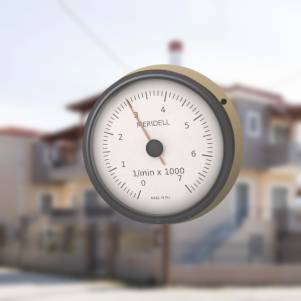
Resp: 3000 rpm
